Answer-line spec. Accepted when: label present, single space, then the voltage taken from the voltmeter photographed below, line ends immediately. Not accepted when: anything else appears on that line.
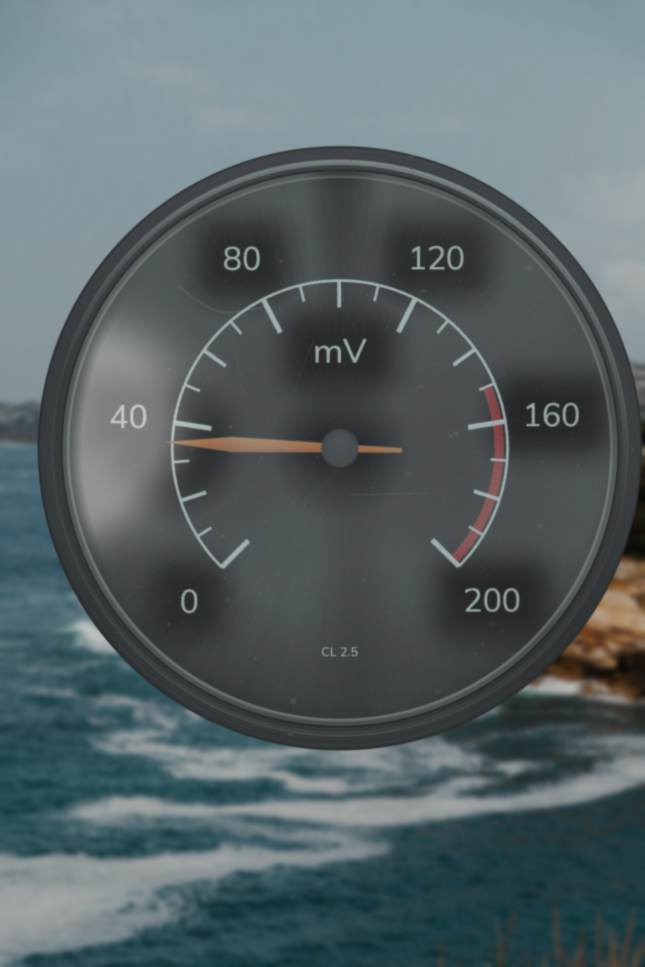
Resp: 35 mV
